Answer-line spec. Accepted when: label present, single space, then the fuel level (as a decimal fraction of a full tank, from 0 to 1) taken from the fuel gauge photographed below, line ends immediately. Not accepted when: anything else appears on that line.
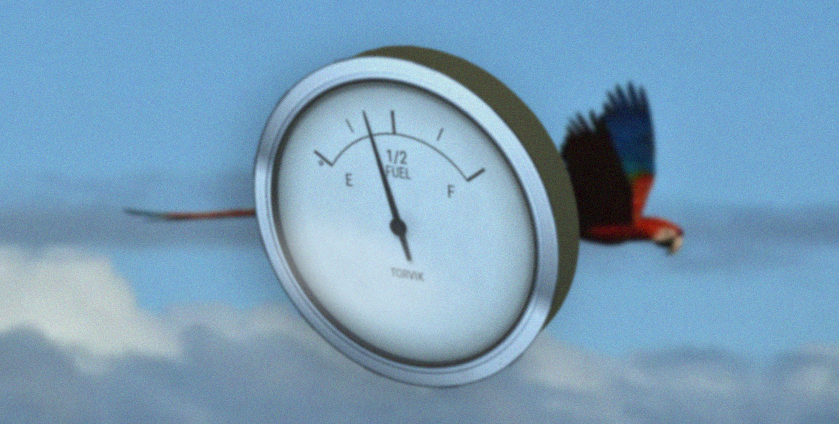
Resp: 0.375
